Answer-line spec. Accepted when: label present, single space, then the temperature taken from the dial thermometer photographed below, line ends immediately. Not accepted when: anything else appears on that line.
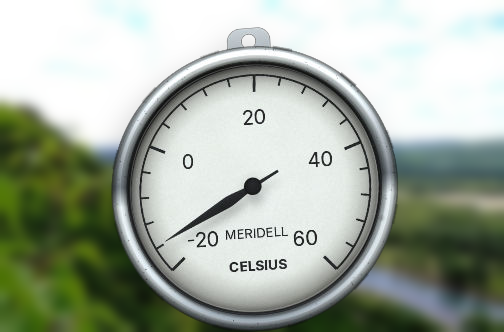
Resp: -16 °C
